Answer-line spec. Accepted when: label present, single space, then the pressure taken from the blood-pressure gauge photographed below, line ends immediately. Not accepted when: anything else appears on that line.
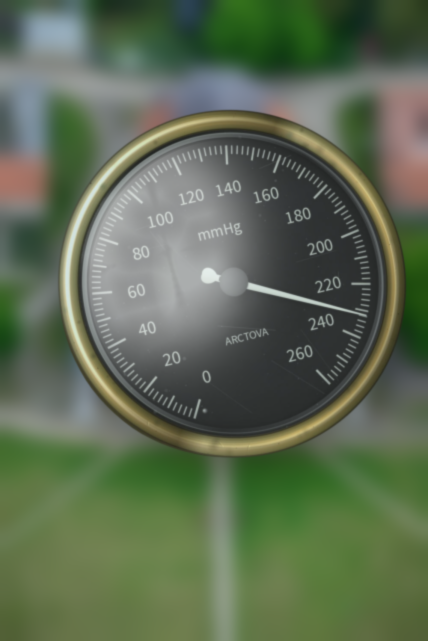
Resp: 232 mmHg
